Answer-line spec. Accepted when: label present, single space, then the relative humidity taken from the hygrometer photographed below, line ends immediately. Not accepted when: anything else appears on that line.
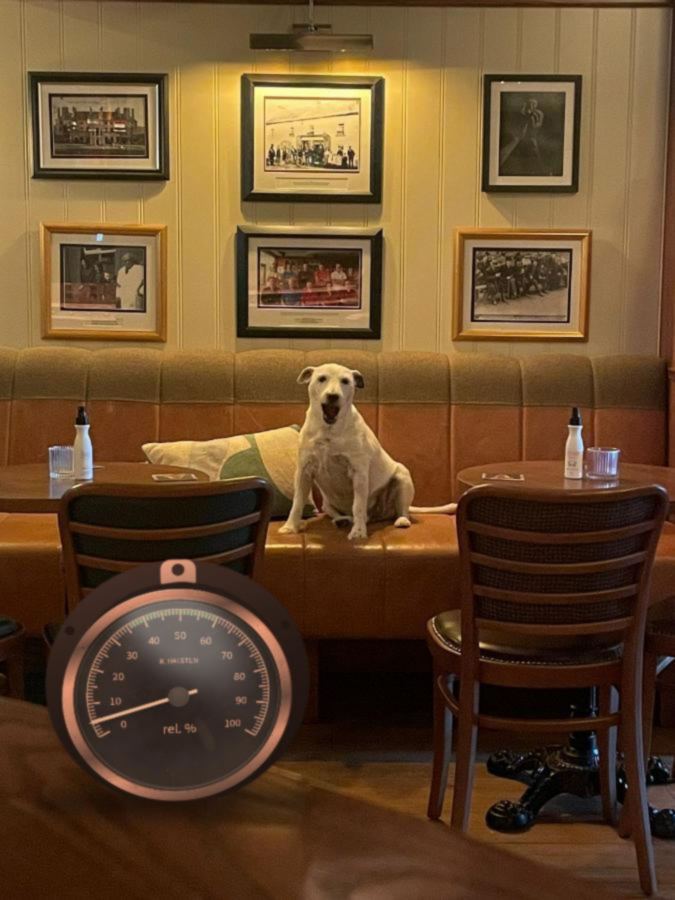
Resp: 5 %
